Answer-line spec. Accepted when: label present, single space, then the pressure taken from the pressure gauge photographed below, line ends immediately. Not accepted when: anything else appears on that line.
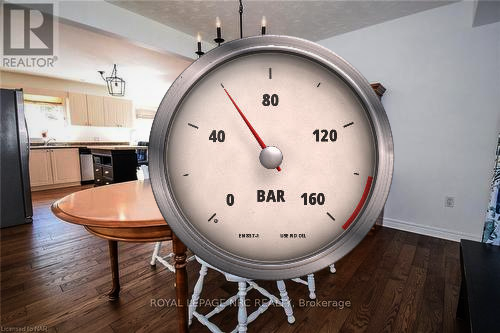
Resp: 60 bar
